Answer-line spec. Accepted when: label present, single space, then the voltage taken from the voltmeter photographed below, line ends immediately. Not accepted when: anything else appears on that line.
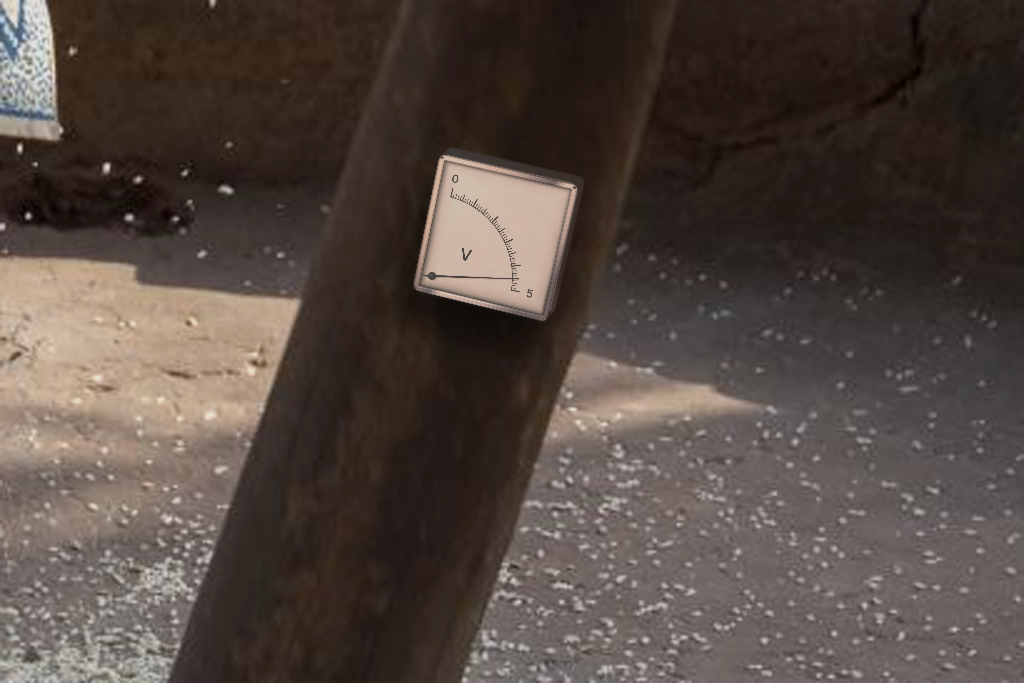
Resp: 4.5 V
